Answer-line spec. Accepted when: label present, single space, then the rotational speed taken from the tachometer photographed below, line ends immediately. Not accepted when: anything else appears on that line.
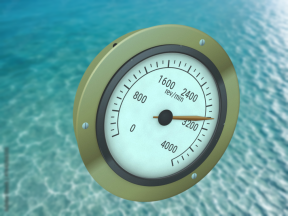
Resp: 3000 rpm
